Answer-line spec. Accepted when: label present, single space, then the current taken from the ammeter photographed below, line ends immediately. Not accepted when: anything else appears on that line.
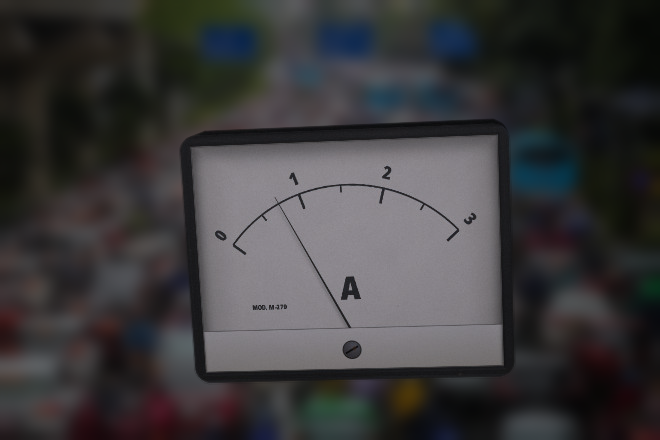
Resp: 0.75 A
